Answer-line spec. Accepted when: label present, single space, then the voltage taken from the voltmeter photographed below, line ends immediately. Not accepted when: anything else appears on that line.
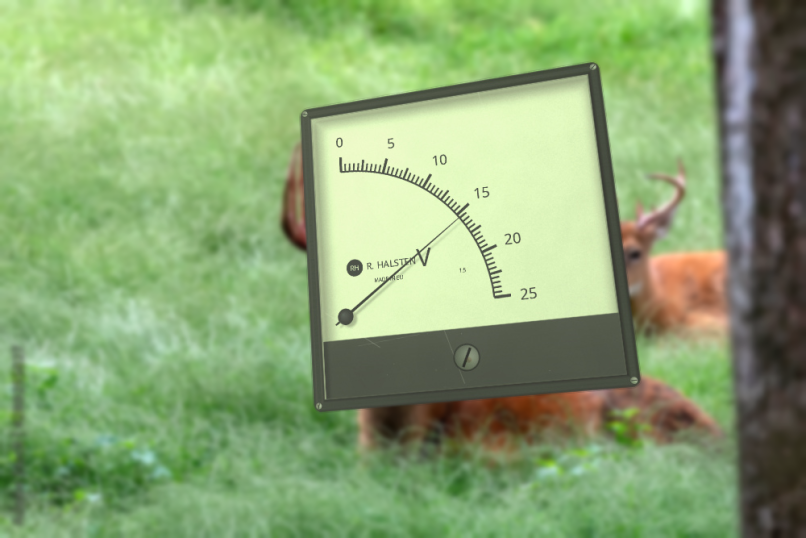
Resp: 15.5 V
